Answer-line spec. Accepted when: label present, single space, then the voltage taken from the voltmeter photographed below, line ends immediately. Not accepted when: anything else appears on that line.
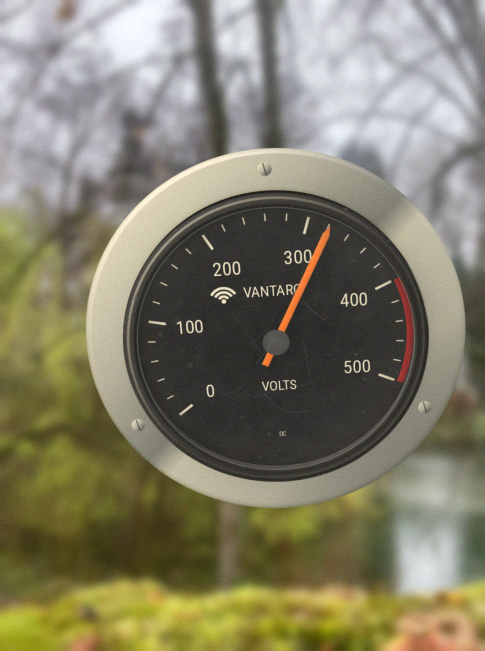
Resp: 320 V
